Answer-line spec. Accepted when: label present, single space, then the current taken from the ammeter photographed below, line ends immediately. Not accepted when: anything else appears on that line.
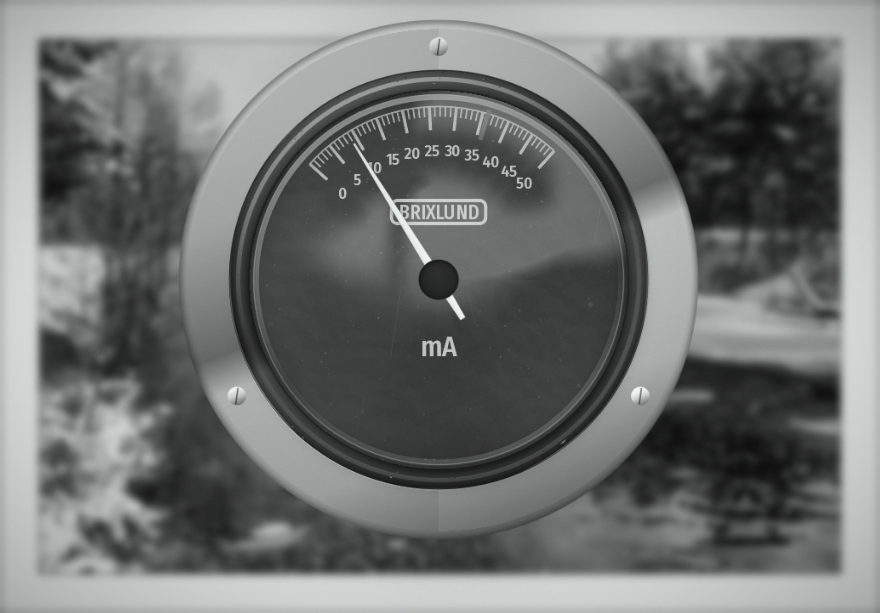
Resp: 9 mA
